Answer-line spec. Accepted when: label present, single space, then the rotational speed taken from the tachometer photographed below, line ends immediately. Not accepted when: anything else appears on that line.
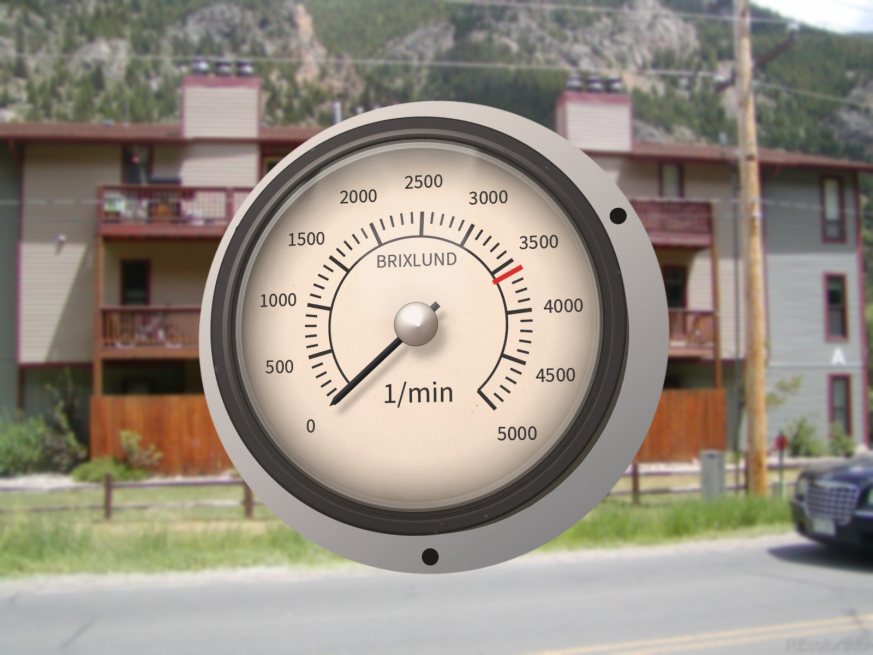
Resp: 0 rpm
